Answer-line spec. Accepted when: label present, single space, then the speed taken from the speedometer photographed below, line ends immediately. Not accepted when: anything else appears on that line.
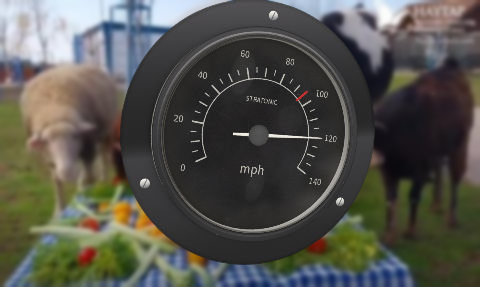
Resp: 120 mph
